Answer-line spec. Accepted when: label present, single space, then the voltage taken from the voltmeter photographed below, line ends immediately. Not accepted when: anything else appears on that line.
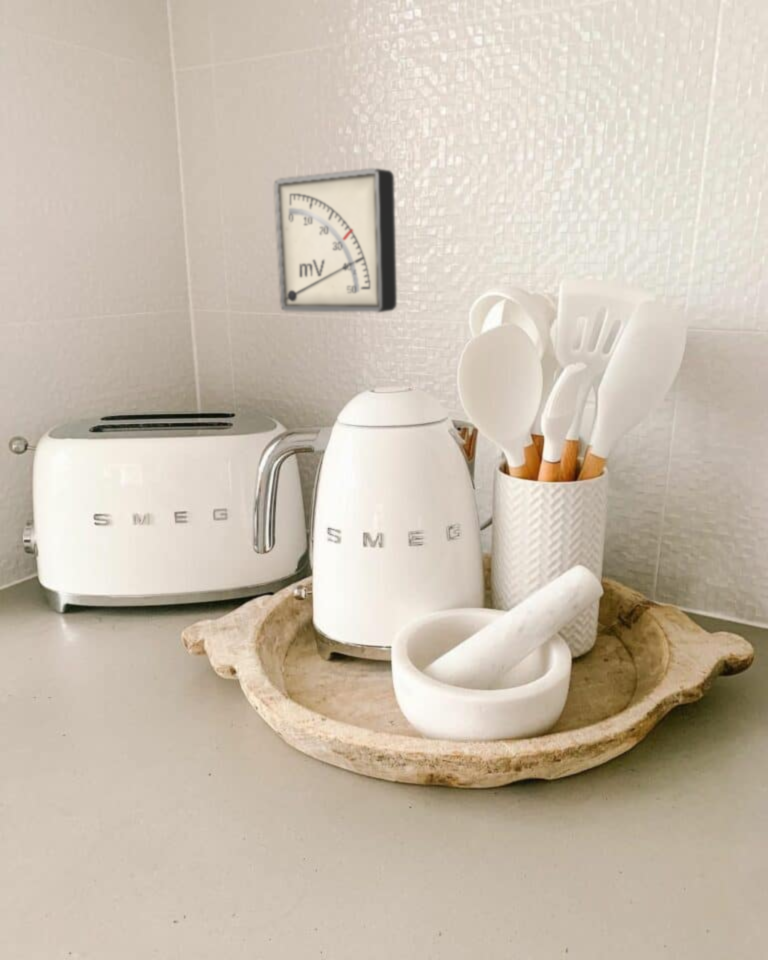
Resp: 40 mV
